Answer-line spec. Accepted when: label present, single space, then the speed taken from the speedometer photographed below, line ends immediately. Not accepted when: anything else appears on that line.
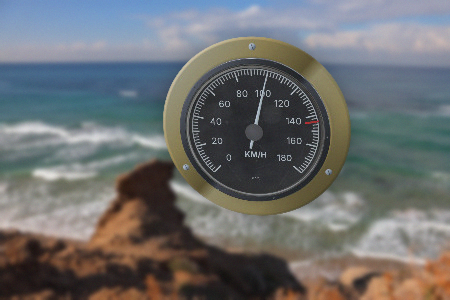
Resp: 100 km/h
